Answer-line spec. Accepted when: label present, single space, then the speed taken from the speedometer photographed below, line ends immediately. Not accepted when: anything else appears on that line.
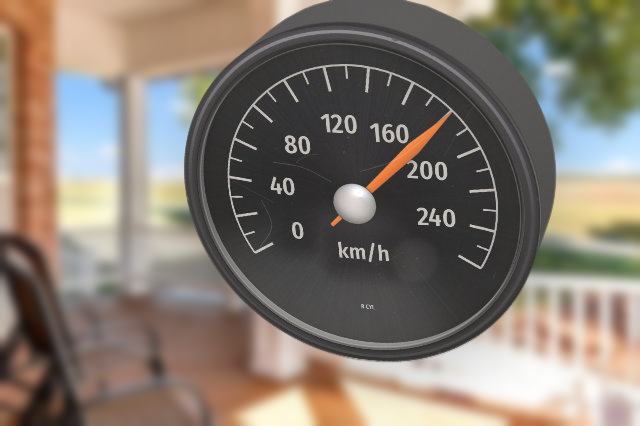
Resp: 180 km/h
